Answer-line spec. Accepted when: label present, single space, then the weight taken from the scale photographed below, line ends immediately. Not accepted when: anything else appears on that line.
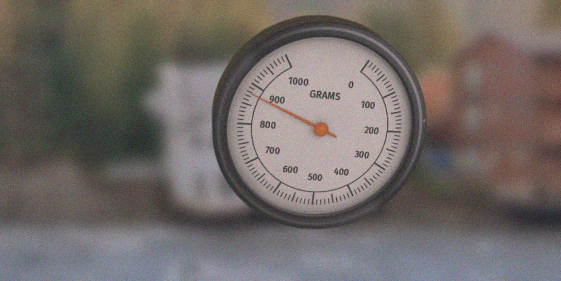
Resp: 880 g
